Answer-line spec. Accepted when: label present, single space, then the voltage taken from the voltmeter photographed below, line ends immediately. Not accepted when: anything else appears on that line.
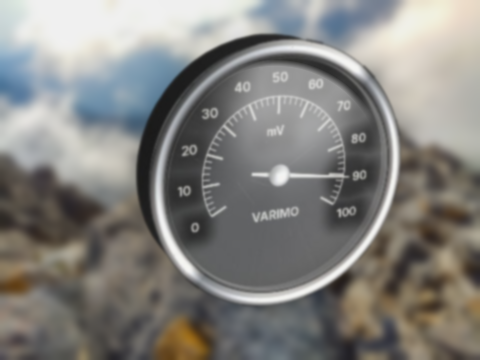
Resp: 90 mV
